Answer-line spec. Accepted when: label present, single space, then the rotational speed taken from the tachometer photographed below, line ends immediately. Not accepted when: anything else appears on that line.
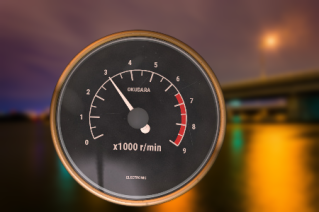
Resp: 3000 rpm
